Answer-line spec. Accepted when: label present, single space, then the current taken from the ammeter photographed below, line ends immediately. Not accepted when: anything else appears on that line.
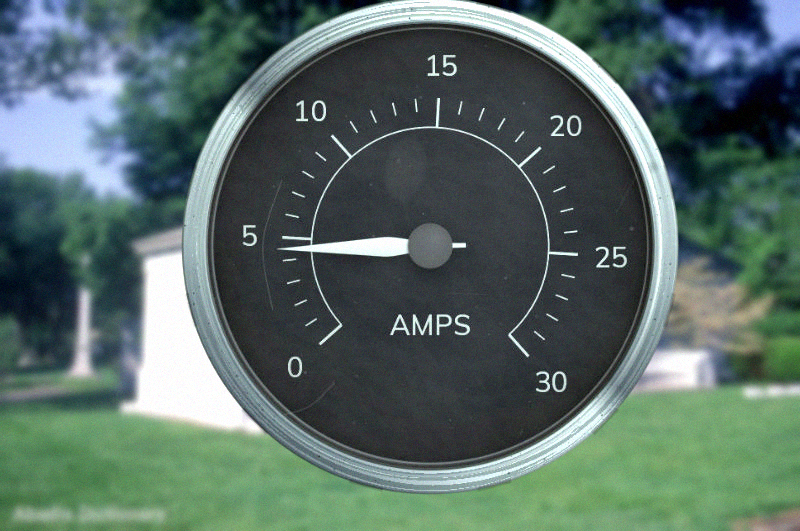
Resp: 4.5 A
